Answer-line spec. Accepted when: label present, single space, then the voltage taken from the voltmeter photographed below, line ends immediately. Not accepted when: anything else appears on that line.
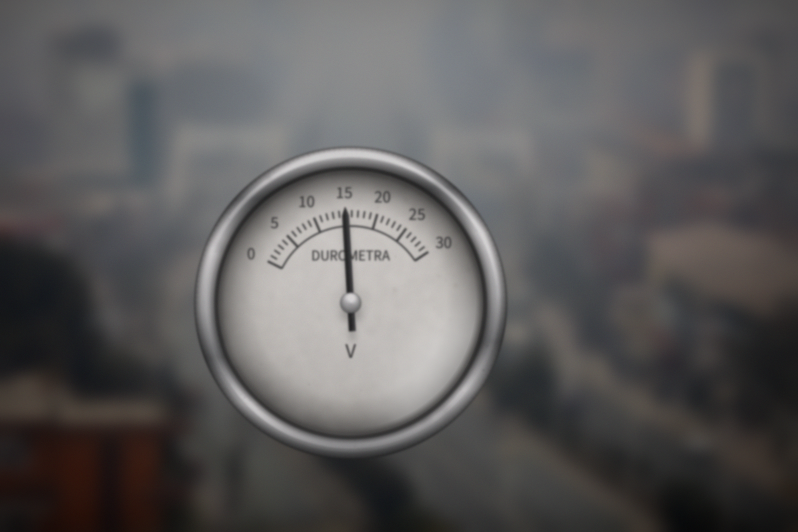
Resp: 15 V
